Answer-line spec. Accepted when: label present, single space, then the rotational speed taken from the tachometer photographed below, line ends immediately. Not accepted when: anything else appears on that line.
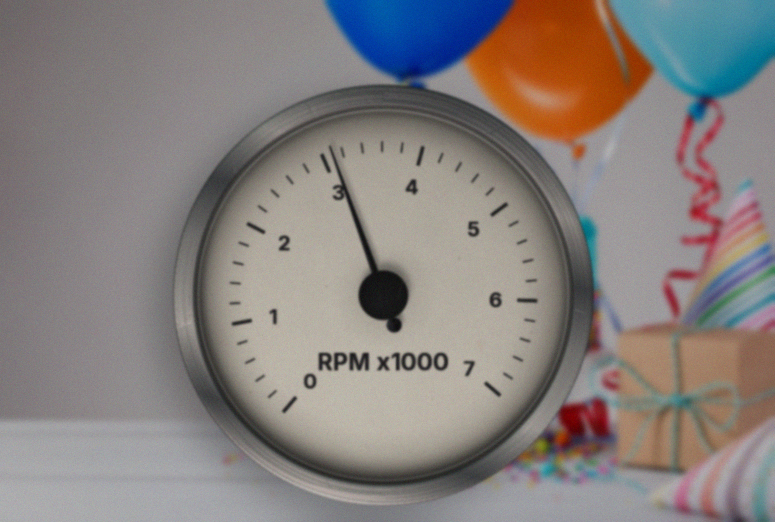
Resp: 3100 rpm
